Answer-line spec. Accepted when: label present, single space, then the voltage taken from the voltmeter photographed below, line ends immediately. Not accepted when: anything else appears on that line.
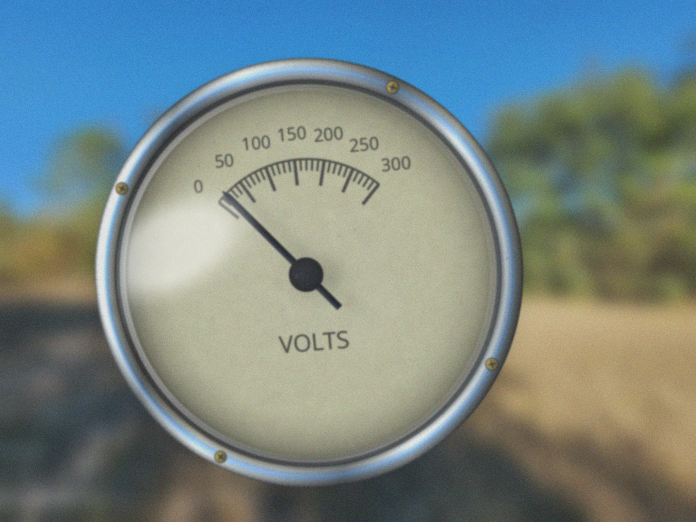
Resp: 20 V
